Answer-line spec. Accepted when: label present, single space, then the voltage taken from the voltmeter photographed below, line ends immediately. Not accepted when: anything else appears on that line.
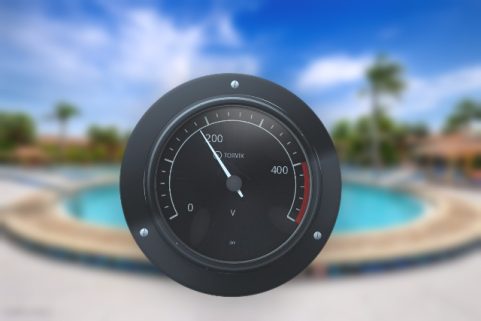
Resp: 180 V
